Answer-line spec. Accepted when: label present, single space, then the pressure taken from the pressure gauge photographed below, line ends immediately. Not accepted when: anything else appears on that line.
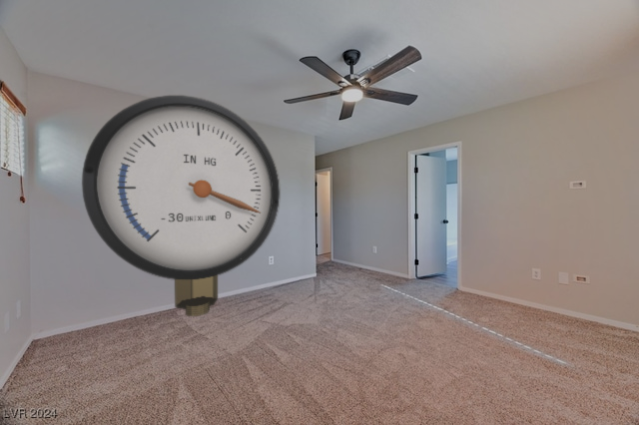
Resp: -2.5 inHg
